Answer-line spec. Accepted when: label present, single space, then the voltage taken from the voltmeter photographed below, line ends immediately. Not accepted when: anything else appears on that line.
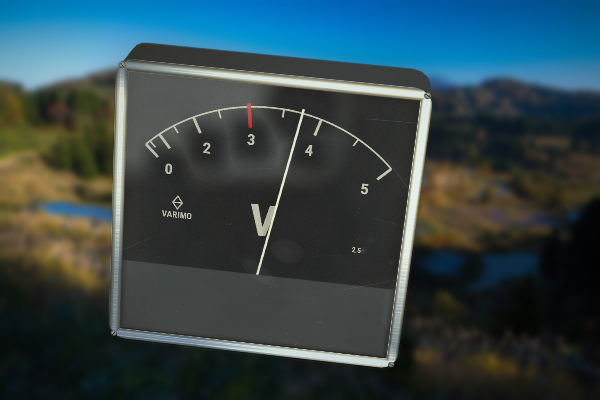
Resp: 3.75 V
